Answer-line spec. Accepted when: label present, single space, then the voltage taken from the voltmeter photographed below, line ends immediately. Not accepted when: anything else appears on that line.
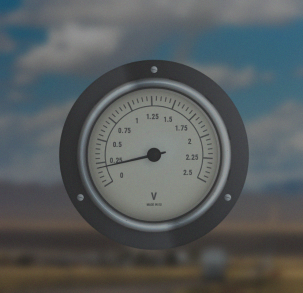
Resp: 0.2 V
